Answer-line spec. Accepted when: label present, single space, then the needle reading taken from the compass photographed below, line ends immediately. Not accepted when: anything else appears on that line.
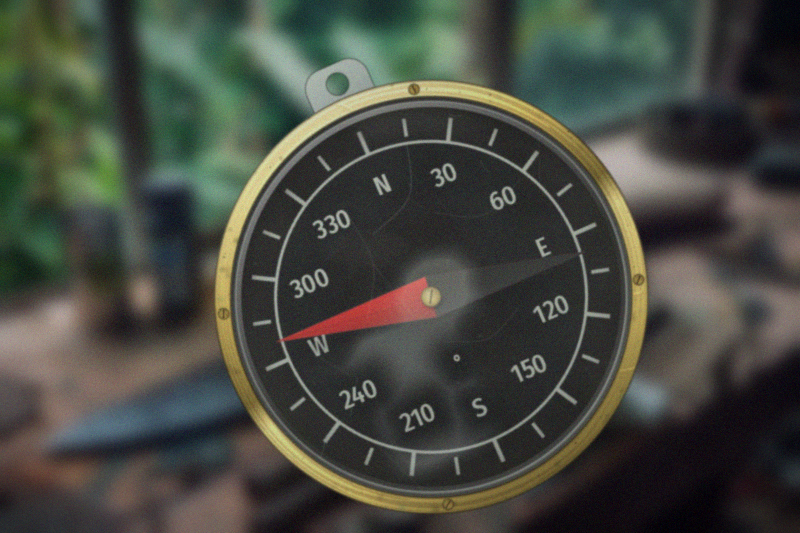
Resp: 277.5 °
